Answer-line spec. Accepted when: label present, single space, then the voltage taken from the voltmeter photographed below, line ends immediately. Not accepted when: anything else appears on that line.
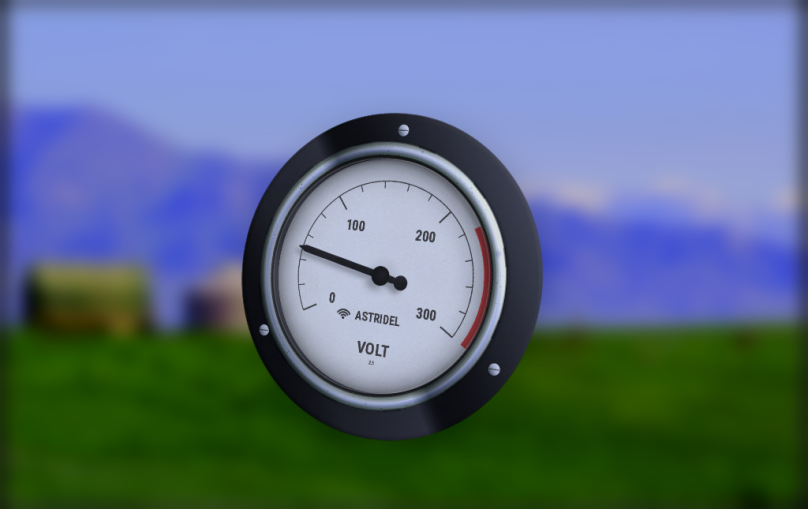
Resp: 50 V
